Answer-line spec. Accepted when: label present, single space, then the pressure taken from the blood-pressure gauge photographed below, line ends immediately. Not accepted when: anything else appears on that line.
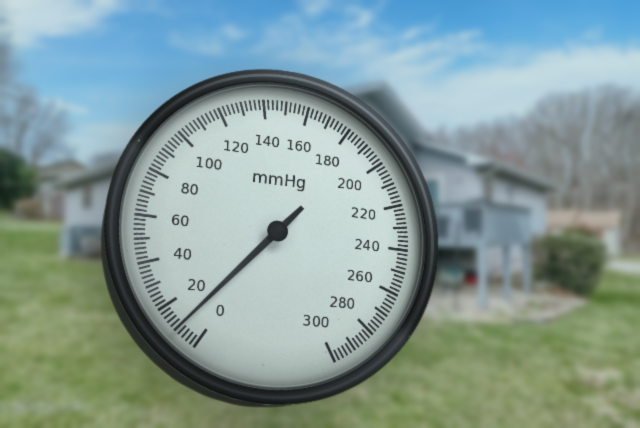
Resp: 10 mmHg
